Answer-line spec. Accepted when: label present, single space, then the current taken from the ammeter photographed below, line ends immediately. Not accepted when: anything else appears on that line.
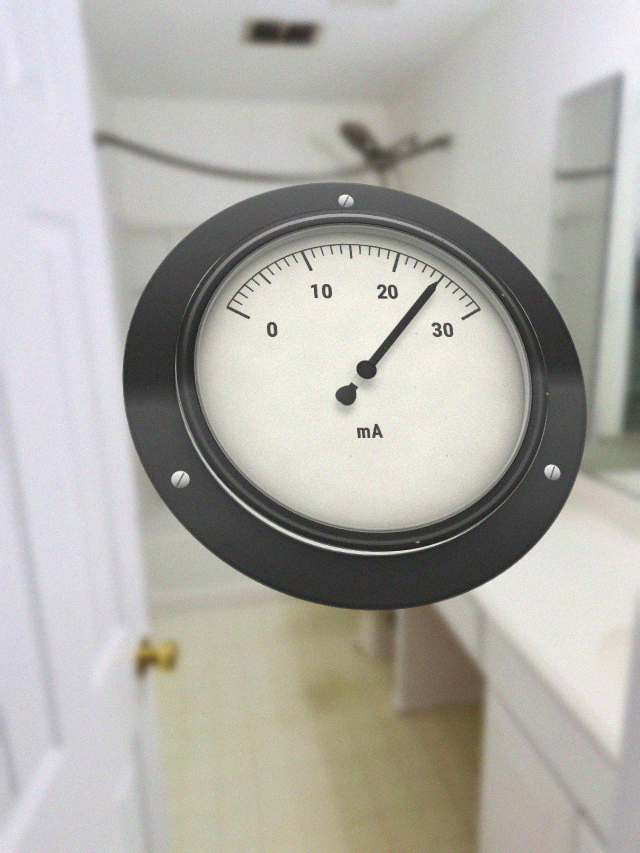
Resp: 25 mA
